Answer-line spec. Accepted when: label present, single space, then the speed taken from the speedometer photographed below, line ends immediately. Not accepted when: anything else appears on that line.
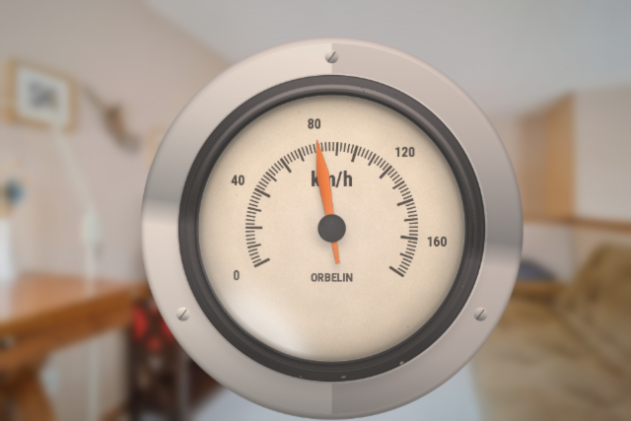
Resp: 80 km/h
